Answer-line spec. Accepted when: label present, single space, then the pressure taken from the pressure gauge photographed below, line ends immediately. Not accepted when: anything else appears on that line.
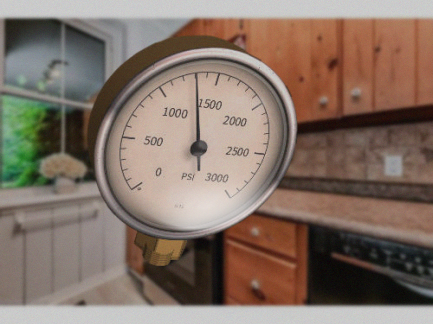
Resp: 1300 psi
